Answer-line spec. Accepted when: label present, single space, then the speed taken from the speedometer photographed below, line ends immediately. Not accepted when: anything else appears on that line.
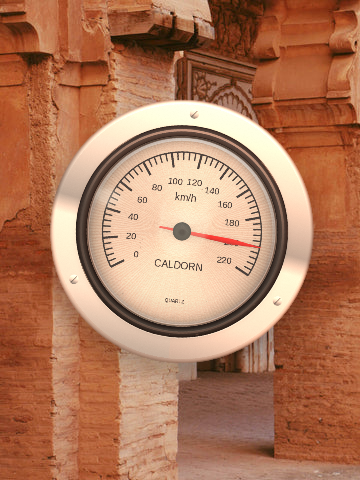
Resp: 200 km/h
